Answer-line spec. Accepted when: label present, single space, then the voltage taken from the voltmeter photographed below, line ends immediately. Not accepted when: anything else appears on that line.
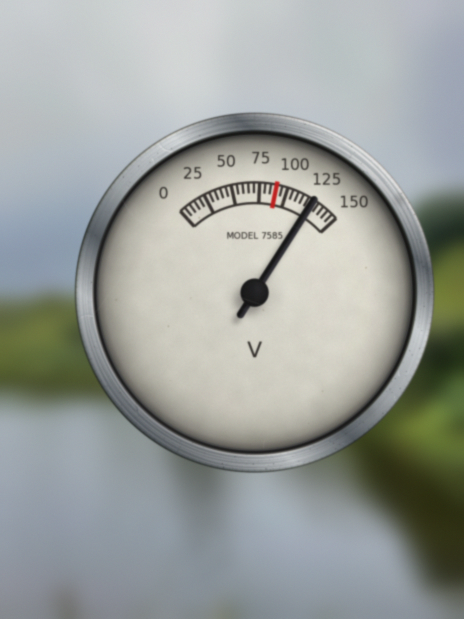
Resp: 125 V
